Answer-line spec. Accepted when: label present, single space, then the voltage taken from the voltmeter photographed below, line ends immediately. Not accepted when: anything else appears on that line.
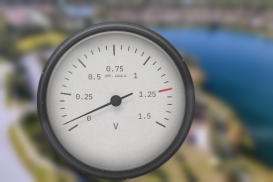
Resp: 0.05 V
